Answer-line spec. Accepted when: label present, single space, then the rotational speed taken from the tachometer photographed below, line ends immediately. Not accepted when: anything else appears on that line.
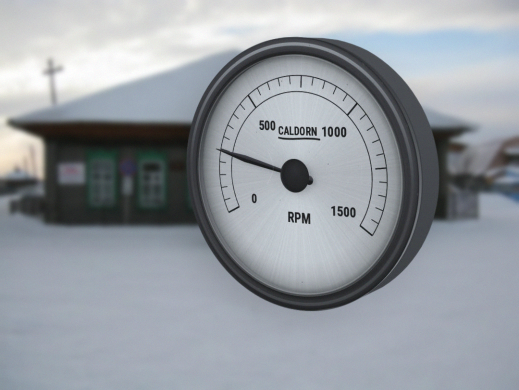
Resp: 250 rpm
